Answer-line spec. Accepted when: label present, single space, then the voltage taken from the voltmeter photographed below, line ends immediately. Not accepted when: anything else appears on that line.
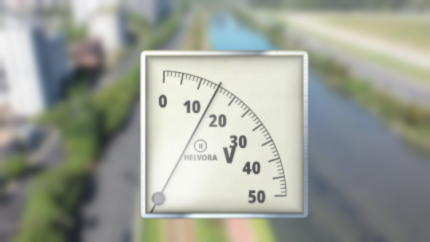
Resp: 15 V
